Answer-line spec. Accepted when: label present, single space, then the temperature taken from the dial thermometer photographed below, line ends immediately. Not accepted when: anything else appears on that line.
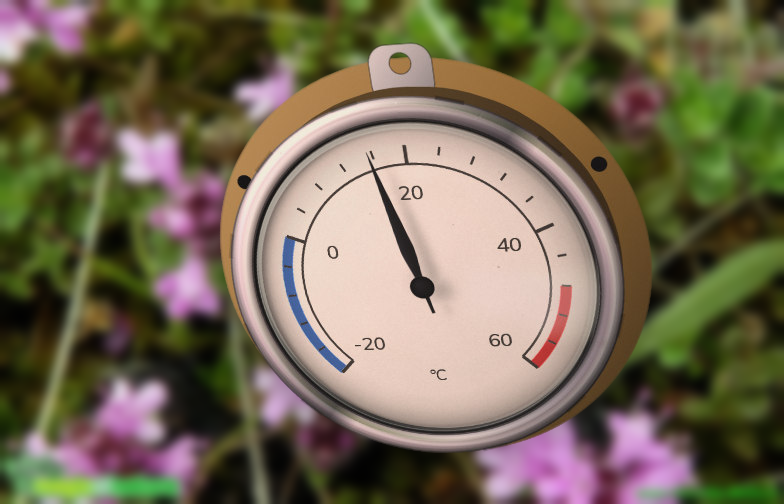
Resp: 16 °C
